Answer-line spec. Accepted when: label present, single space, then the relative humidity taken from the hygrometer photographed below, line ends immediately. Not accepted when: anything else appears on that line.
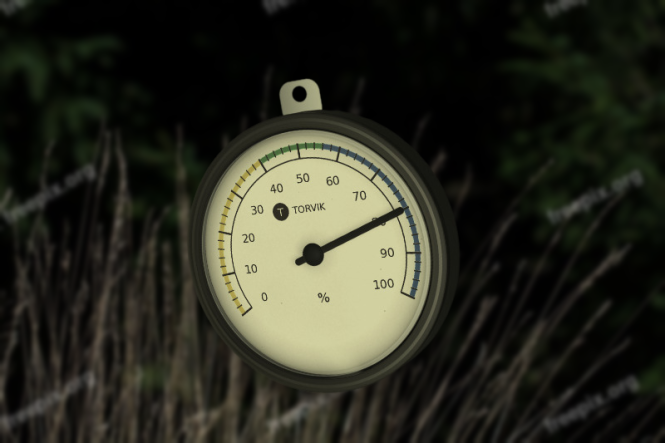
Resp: 80 %
